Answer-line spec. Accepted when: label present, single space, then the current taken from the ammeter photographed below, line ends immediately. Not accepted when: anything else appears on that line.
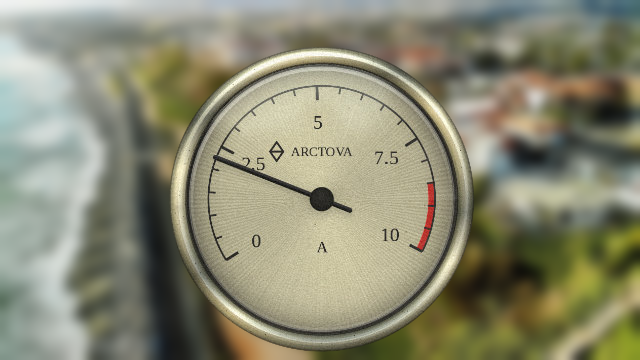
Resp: 2.25 A
